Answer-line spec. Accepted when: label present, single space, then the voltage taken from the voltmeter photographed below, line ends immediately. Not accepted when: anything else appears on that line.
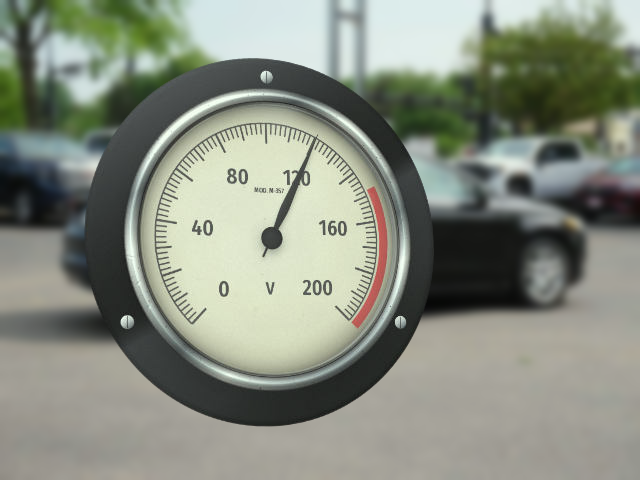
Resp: 120 V
